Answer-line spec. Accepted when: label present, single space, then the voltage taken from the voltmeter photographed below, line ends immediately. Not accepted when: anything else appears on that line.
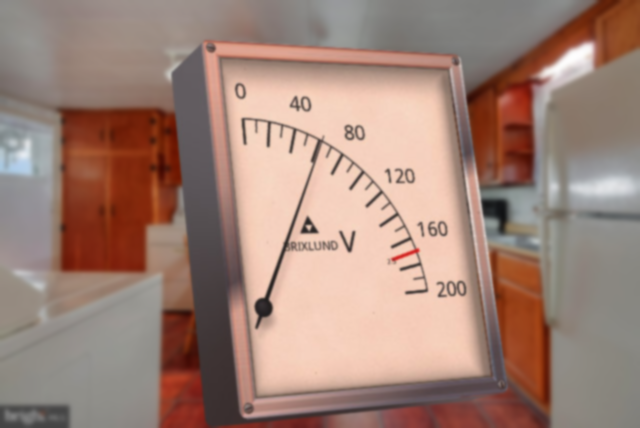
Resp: 60 V
